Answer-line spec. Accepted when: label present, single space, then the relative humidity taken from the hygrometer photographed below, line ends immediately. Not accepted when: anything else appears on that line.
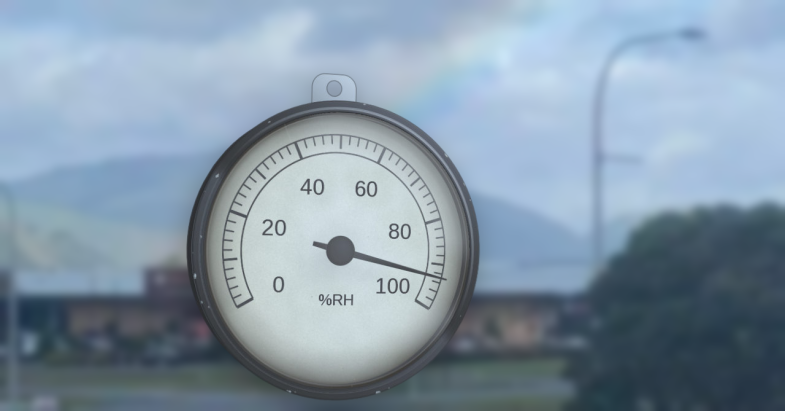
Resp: 93 %
